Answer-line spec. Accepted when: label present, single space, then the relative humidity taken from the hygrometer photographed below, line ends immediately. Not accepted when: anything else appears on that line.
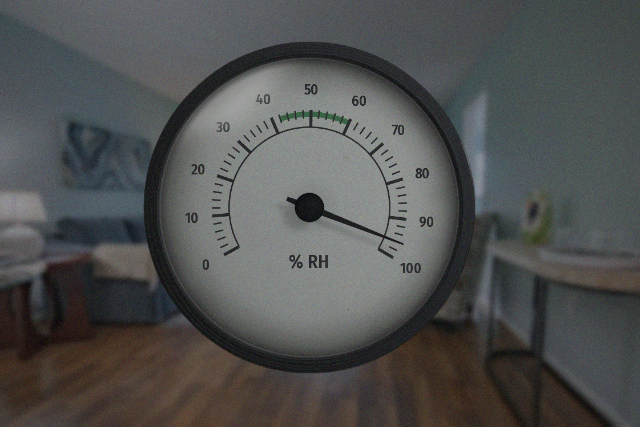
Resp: 96 %
